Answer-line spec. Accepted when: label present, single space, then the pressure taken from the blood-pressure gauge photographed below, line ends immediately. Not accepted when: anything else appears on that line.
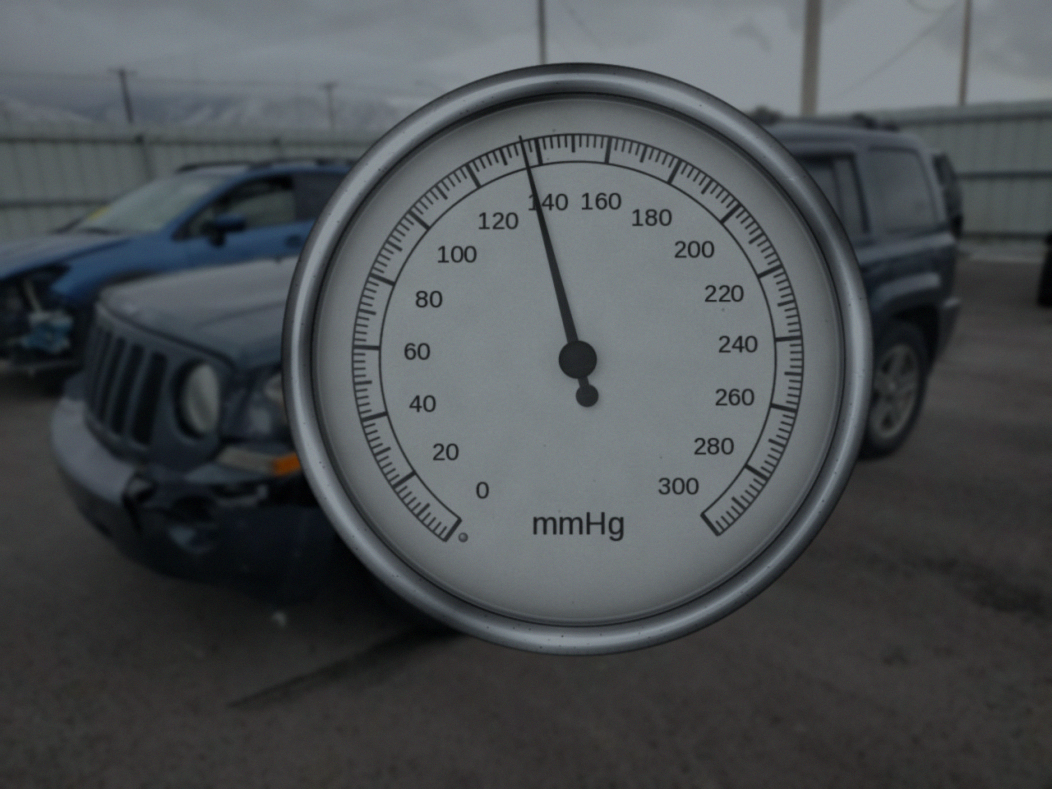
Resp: 136 mmHg
